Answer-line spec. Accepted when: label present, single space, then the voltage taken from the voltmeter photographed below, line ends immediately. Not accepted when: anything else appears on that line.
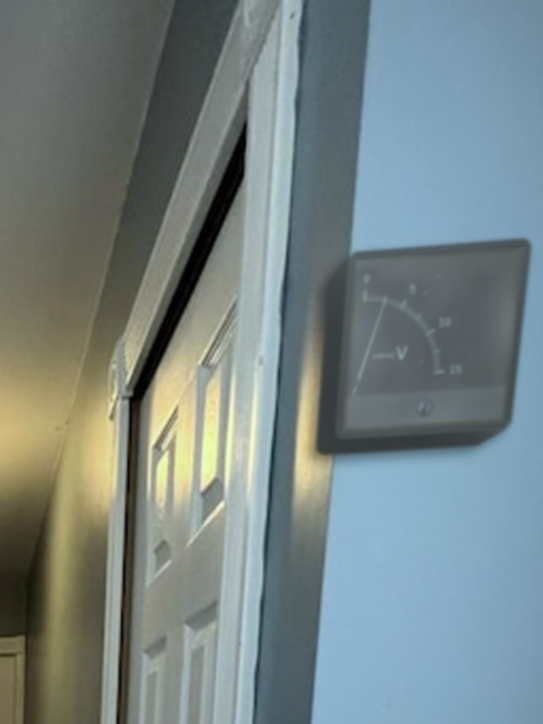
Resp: 2.5 V
